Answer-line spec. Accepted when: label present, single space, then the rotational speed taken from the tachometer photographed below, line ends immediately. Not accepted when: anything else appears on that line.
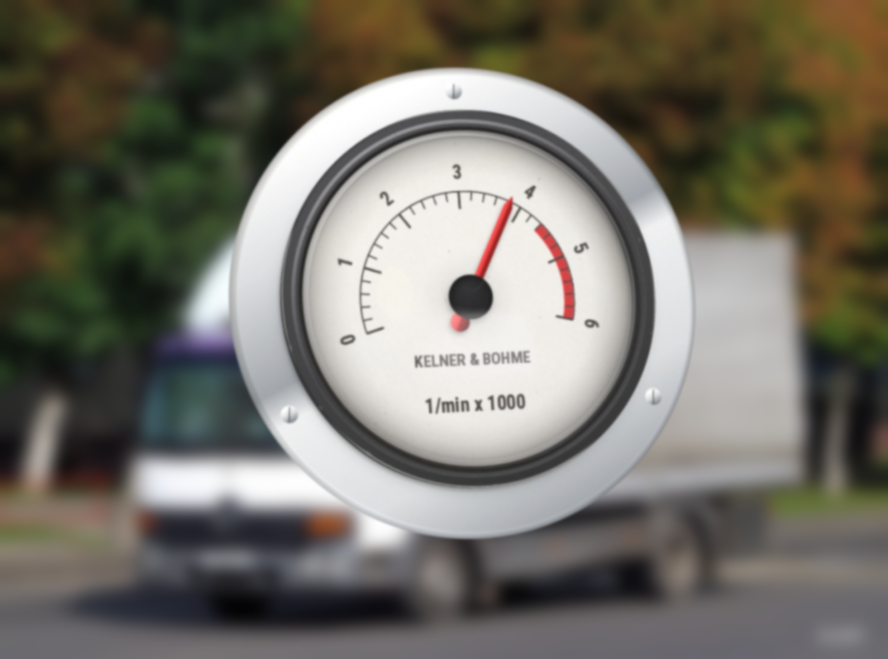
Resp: 3800 rpm
